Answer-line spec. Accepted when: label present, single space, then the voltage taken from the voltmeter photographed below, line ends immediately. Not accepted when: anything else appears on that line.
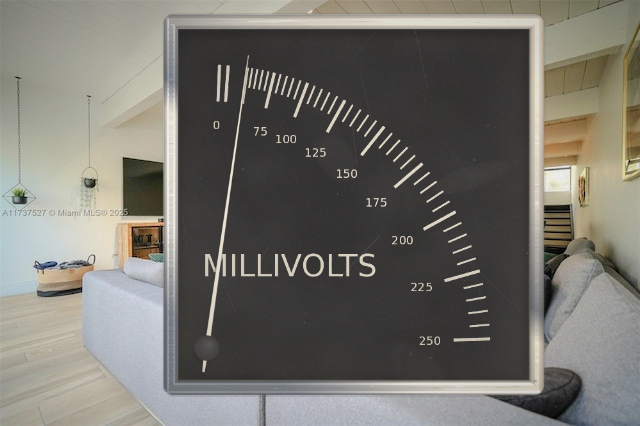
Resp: 50 mV
